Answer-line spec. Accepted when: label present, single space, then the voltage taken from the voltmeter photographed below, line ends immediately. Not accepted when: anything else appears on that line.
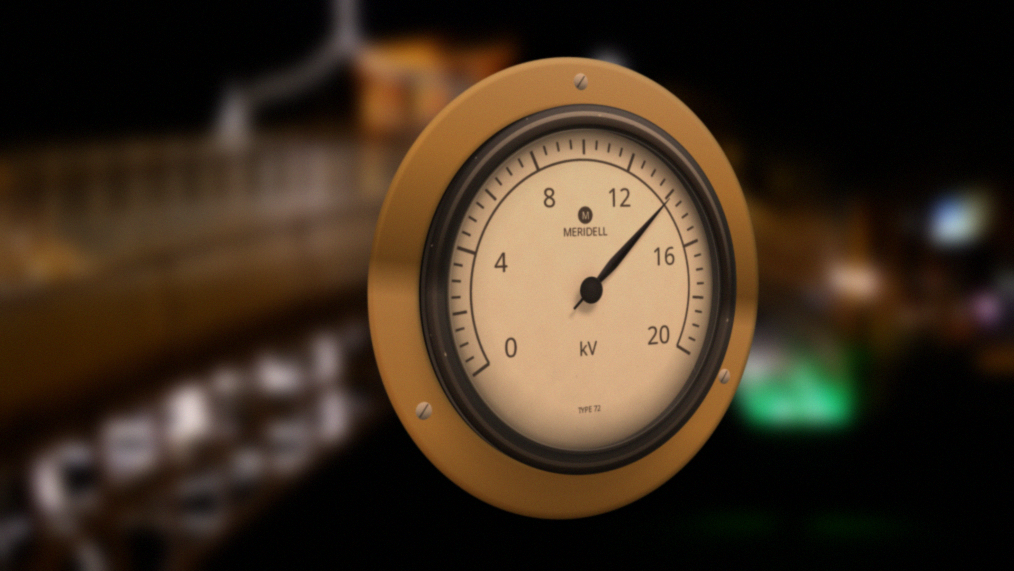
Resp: 14 kV
